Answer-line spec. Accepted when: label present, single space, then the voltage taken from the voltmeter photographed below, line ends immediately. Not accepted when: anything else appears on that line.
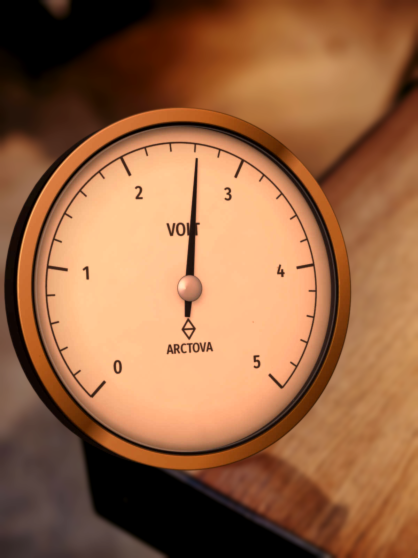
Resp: 2.6 V
